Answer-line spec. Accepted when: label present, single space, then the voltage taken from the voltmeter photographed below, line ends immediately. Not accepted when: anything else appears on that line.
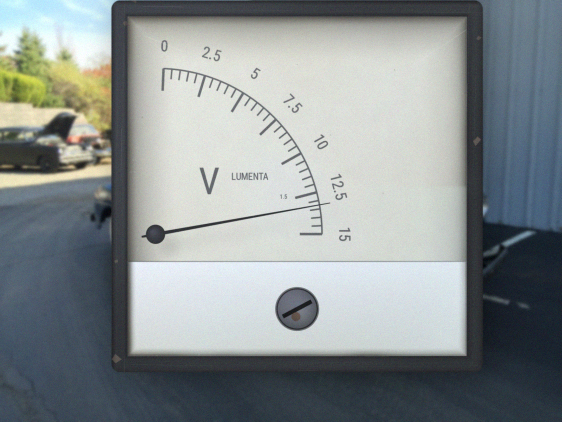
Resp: 13.25 V
